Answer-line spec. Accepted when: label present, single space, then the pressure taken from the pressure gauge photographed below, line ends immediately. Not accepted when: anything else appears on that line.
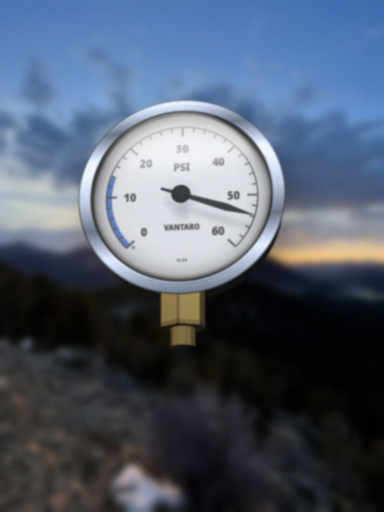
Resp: 54 psi
